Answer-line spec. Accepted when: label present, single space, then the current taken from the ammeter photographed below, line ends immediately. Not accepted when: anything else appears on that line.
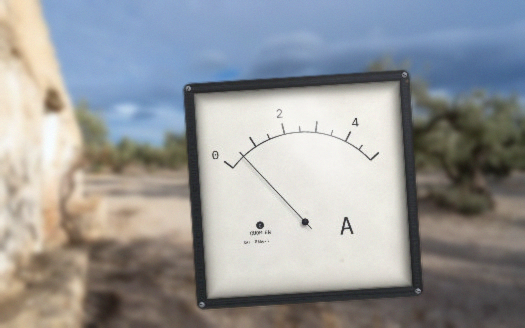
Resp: 0.5 A
